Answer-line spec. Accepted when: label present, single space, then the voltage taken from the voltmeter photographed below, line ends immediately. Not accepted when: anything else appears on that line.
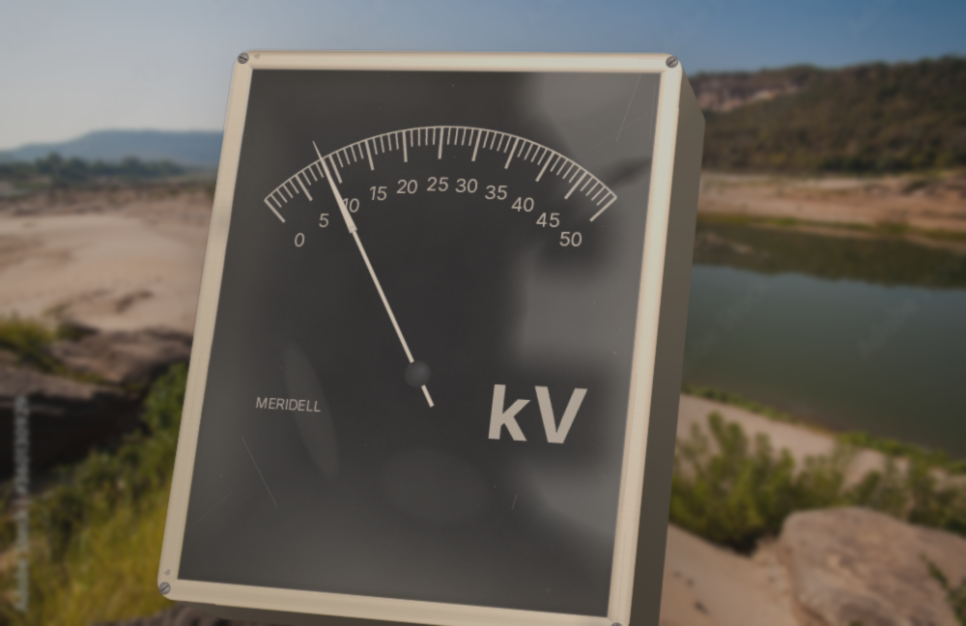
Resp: 9 kV
